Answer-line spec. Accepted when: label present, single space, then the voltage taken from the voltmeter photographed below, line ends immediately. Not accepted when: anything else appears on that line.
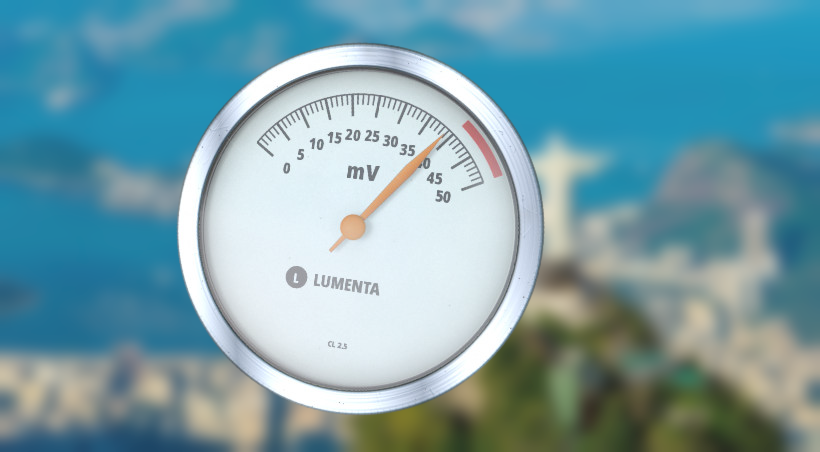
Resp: 39 mV
